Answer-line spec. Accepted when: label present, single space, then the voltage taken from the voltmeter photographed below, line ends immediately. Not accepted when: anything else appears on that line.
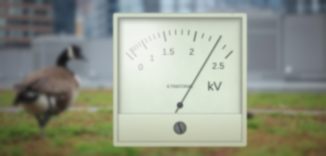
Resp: 2.3 kV
